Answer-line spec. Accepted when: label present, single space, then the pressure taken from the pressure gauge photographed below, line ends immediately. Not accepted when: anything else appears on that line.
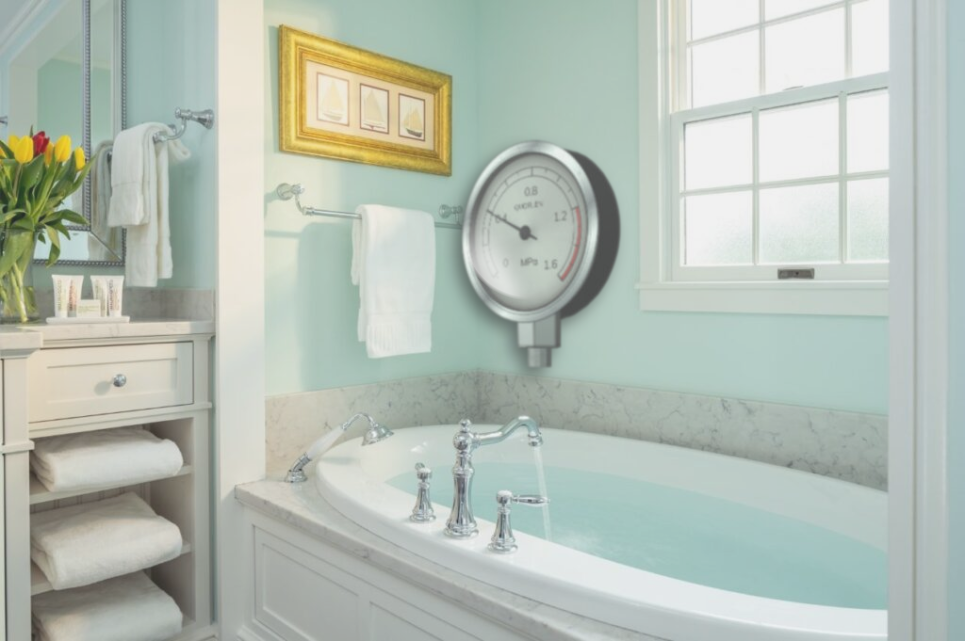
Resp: 0.4 MPa
